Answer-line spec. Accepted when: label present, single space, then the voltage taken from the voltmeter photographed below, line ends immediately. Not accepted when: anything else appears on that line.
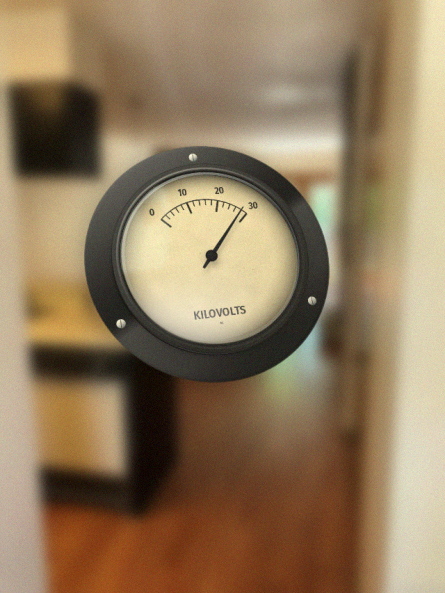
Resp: 28 kV
